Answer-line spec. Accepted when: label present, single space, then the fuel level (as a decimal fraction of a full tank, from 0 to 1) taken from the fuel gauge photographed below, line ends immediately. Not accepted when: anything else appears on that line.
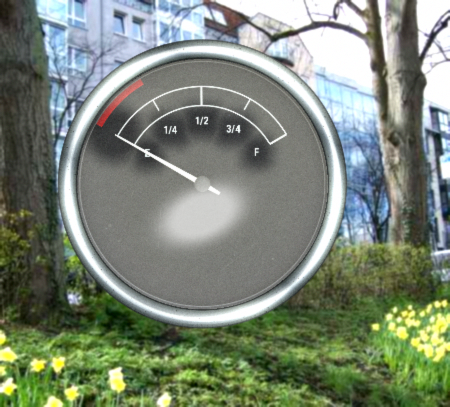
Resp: 0
